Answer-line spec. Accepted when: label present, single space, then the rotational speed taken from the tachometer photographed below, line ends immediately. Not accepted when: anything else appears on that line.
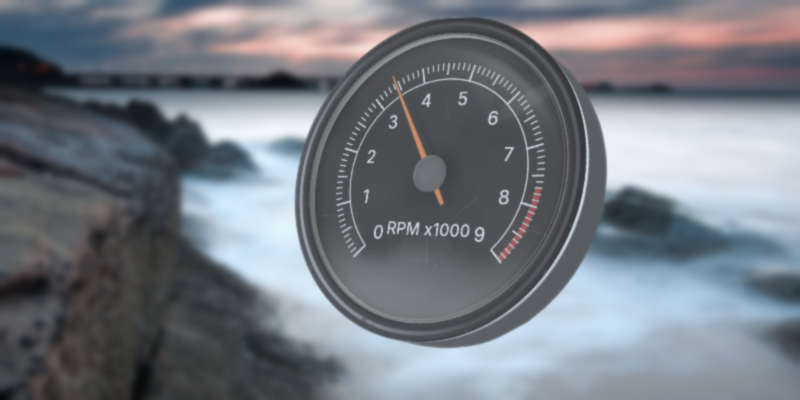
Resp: 3500 rpm
